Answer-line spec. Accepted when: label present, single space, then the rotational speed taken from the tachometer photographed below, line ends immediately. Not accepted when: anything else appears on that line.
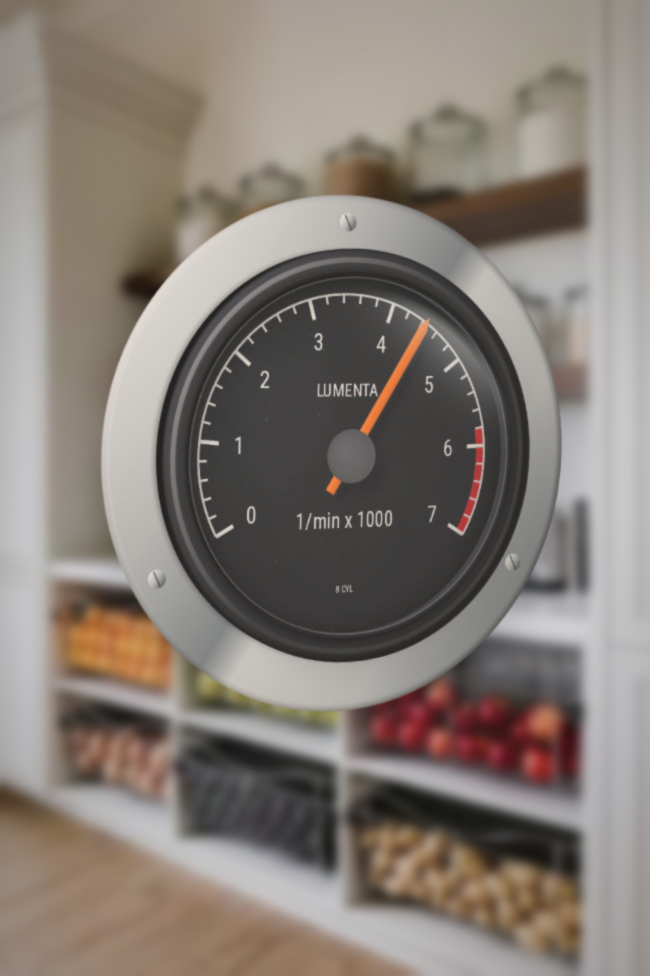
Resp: 4400 rpm
